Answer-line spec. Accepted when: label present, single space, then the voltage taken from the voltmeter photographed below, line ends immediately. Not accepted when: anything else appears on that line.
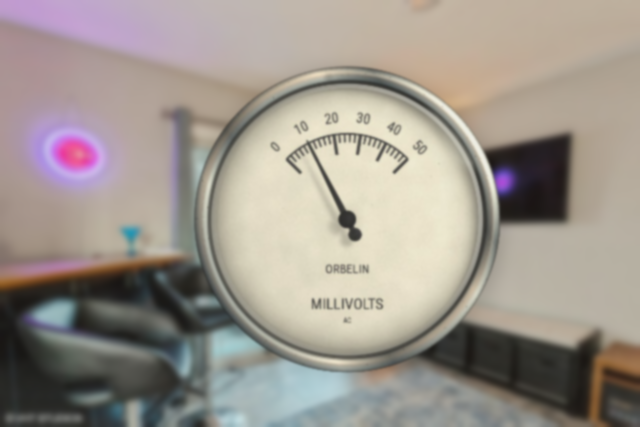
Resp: 10 mV
